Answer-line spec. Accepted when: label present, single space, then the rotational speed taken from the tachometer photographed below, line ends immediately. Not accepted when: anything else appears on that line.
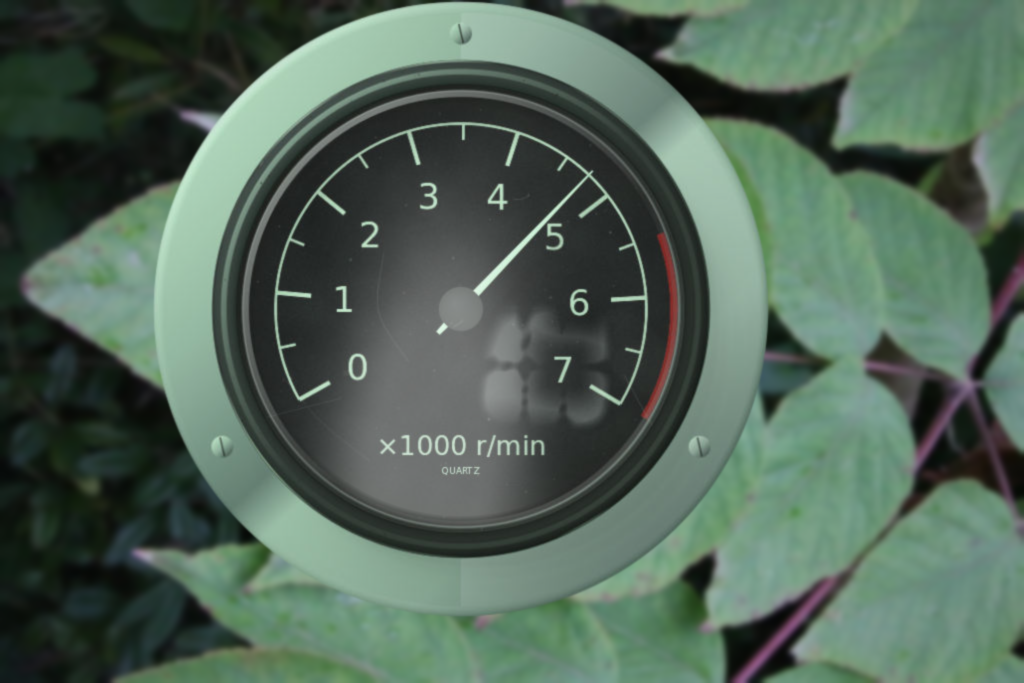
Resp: 4750 rpm
